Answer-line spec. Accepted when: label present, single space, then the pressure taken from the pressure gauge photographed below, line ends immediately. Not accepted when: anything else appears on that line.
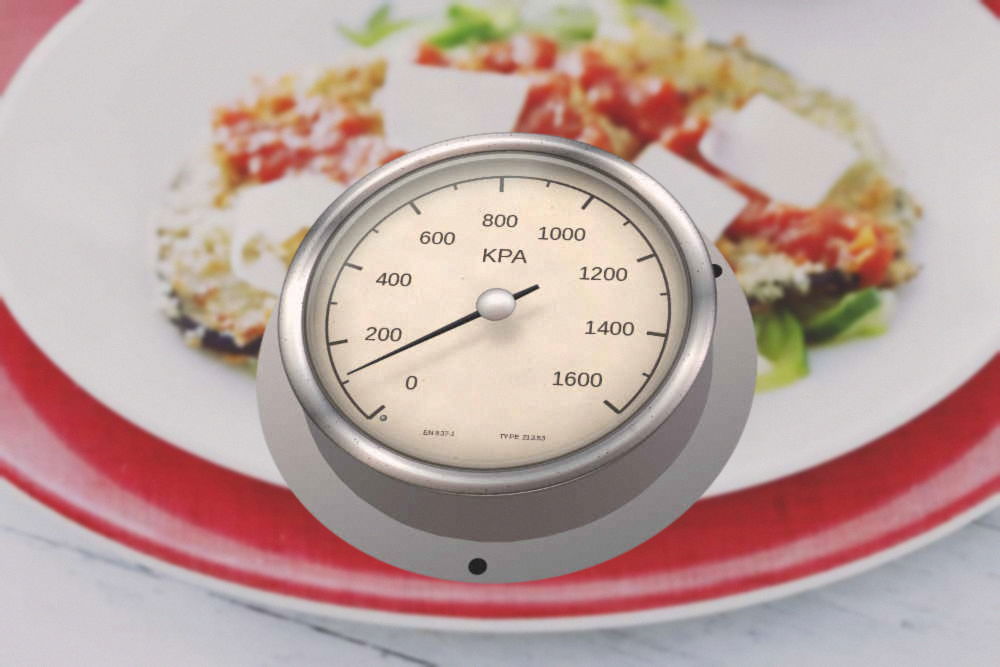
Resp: 100 kPa
